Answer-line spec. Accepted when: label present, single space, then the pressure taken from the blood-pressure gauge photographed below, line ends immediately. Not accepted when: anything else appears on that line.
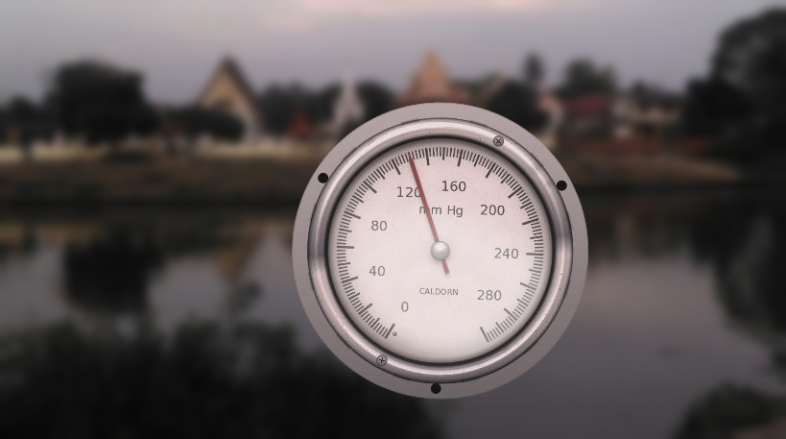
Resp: 130 mmHg
